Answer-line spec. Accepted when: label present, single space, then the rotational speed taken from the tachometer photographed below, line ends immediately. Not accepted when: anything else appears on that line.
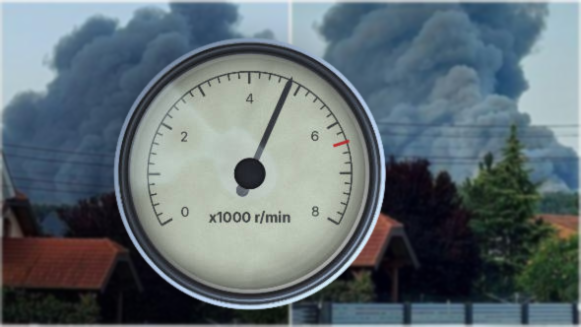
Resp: 4800 rpm
